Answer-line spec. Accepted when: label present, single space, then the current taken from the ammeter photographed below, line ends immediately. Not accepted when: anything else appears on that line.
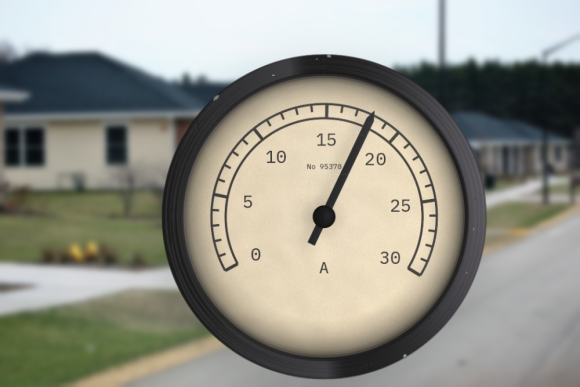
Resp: 18 A
